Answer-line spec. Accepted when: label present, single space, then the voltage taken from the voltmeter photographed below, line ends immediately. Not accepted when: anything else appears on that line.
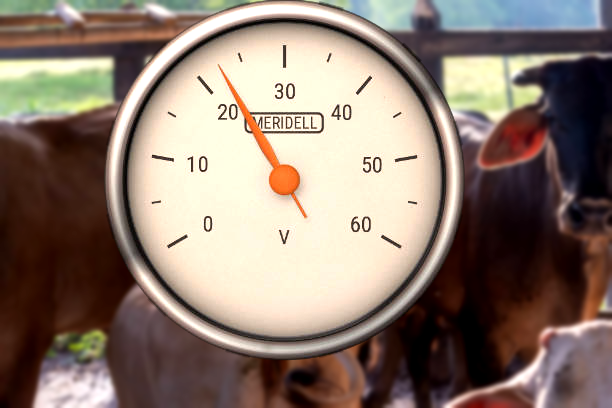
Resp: 22.5 V
